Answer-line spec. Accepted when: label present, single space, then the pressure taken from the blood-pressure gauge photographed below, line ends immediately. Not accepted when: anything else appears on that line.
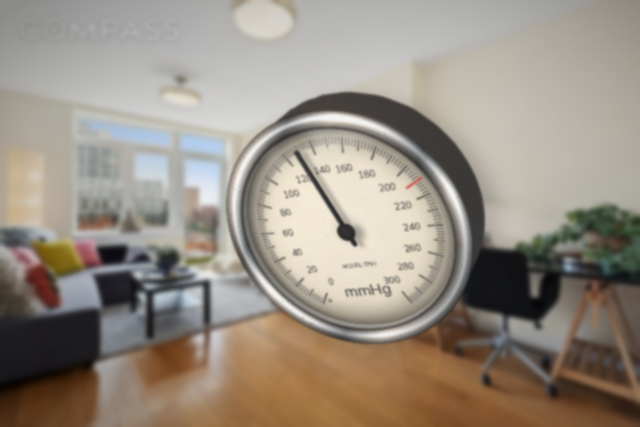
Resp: 130 mmHg
